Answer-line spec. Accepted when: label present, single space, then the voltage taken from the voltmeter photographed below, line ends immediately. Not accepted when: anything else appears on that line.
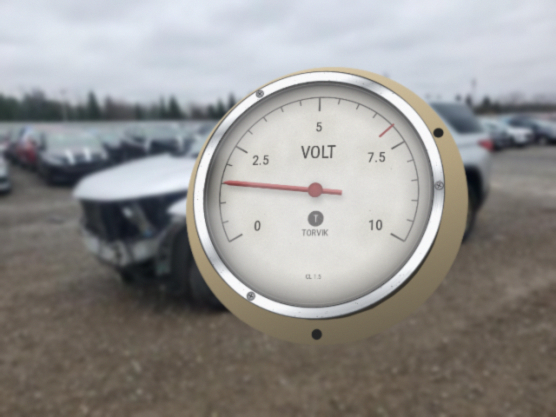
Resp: 1.5 V
